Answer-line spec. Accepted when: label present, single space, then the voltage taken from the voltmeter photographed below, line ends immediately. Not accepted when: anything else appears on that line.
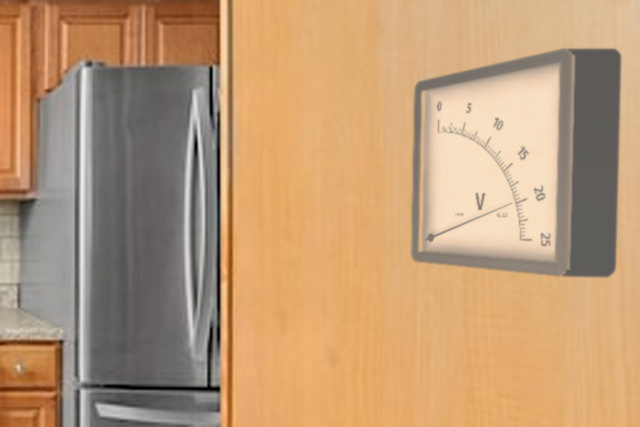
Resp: 20 V
